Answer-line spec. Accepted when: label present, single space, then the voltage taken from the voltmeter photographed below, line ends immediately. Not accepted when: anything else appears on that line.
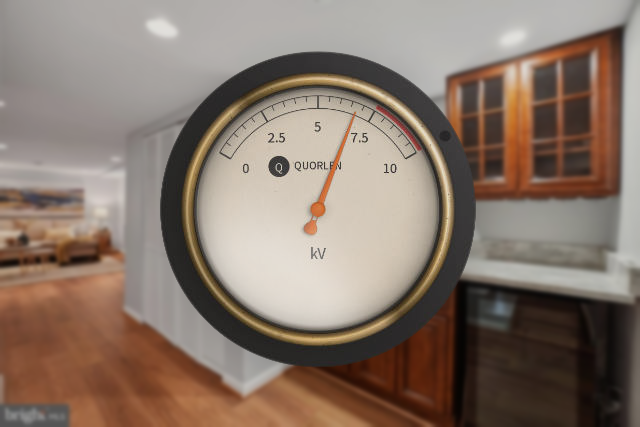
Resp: 6.75 kV
